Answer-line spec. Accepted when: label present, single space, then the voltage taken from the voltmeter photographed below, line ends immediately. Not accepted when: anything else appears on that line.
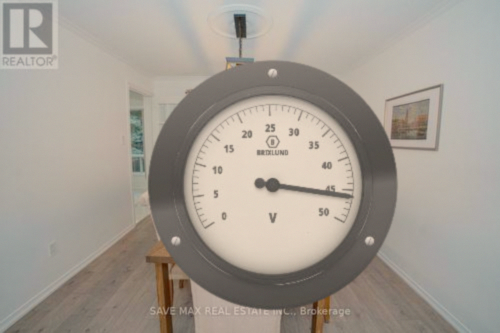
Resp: 46 V
